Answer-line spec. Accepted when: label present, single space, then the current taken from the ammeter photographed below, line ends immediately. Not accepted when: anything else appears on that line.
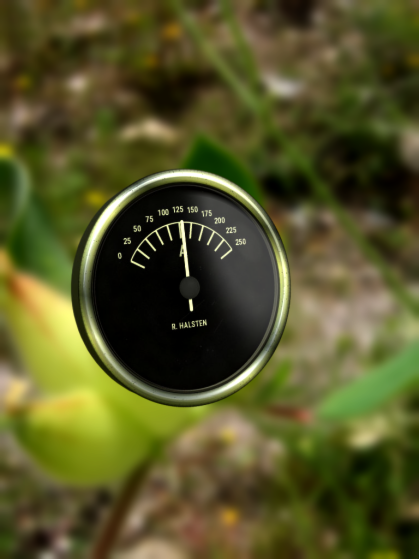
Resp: 125 A
